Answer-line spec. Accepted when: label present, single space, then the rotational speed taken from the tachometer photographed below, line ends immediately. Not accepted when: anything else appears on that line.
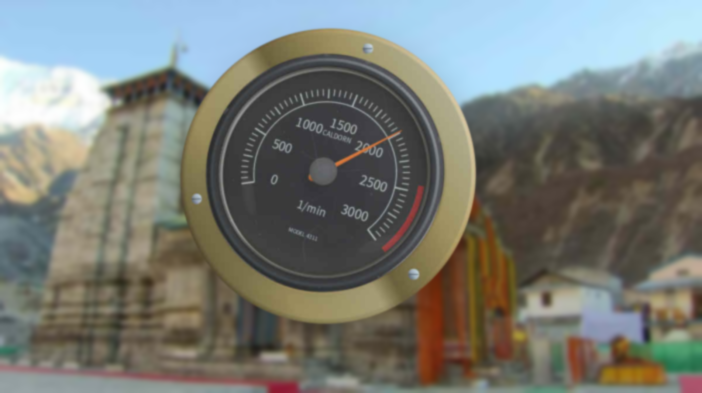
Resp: 2000 rpm
